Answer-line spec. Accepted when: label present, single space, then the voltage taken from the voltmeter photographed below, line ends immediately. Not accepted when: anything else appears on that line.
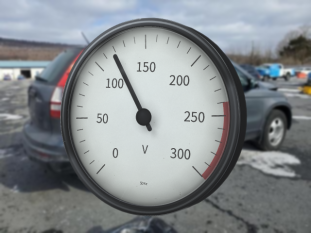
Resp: 120 V
